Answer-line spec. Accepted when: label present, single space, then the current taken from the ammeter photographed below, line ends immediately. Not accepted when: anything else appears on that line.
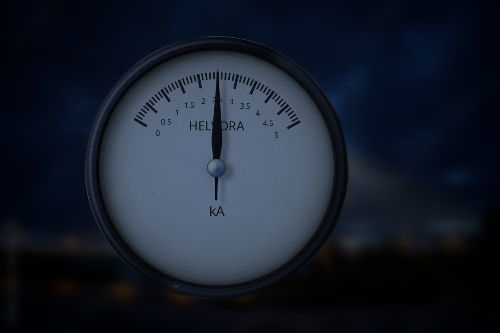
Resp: 2.5 kA
